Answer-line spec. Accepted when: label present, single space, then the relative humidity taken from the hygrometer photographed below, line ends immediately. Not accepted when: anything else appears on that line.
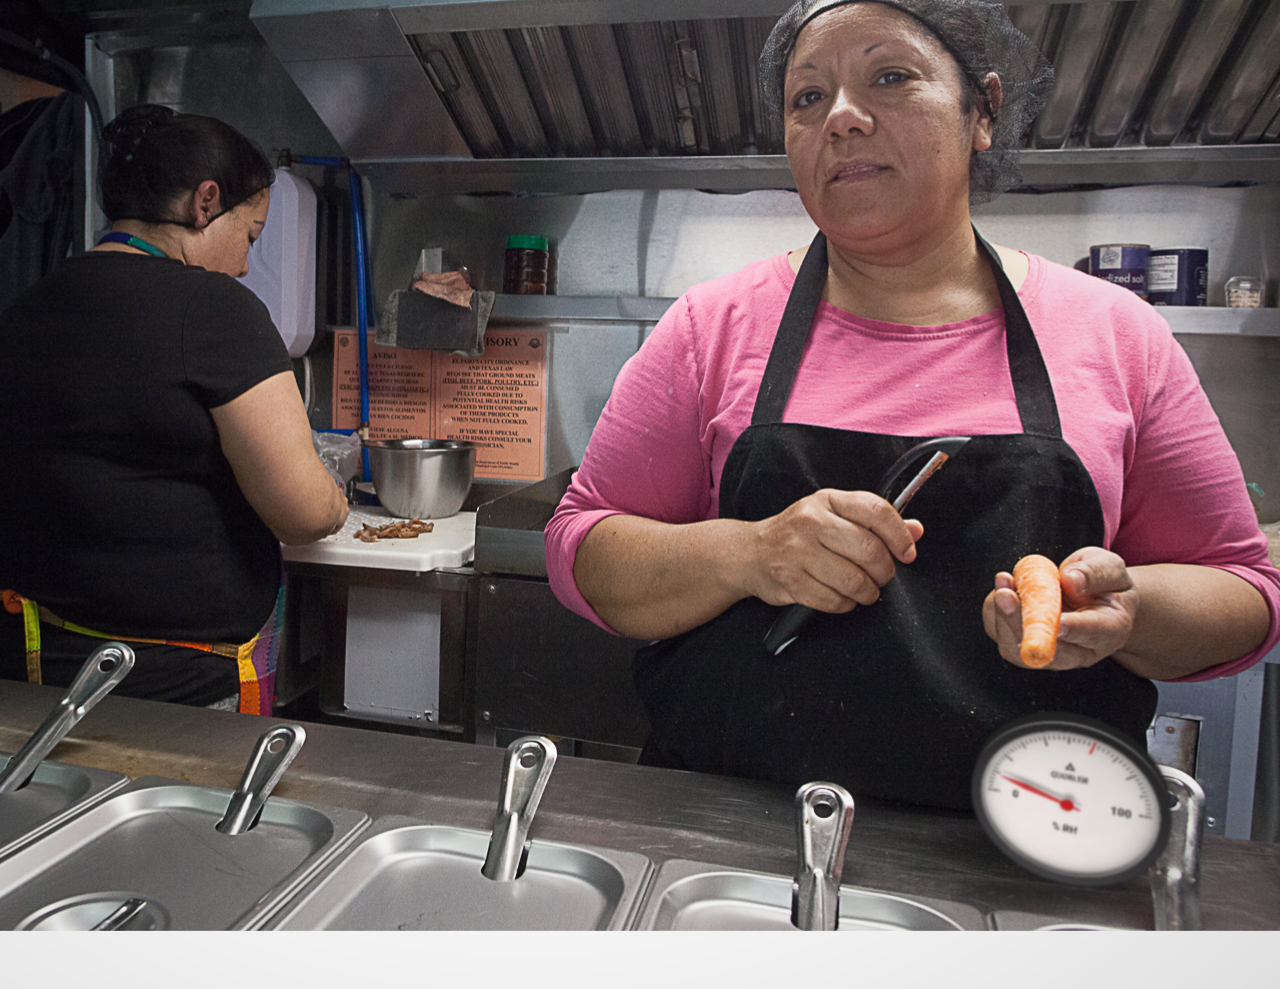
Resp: 10 %
